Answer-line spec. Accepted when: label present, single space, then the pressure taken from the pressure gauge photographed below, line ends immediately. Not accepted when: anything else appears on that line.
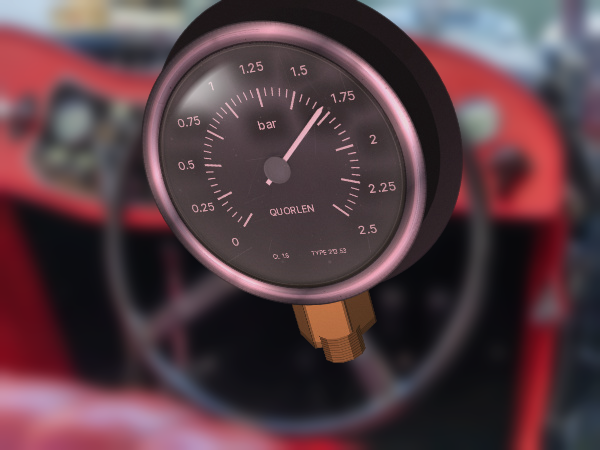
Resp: 1.7 bar
